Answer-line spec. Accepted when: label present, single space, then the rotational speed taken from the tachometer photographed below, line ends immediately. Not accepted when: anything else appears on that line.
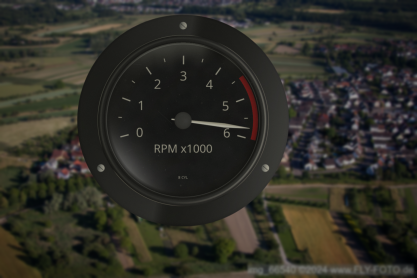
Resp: 5750 rpm
